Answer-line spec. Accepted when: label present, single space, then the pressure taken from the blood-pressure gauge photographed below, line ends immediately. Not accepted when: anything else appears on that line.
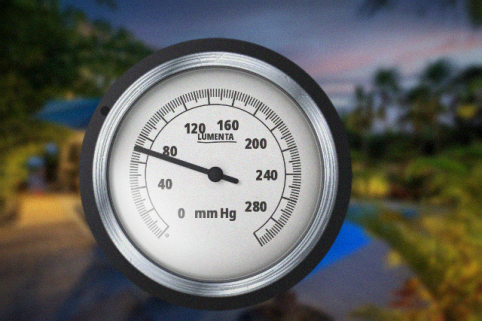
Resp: 70 mmHg
